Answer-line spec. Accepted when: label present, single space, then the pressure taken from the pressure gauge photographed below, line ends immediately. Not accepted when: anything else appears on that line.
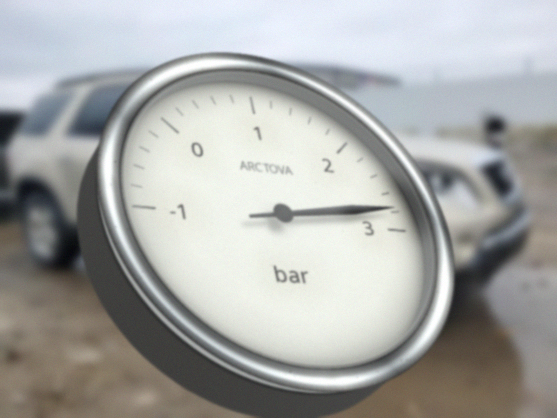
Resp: 2.8 bar
